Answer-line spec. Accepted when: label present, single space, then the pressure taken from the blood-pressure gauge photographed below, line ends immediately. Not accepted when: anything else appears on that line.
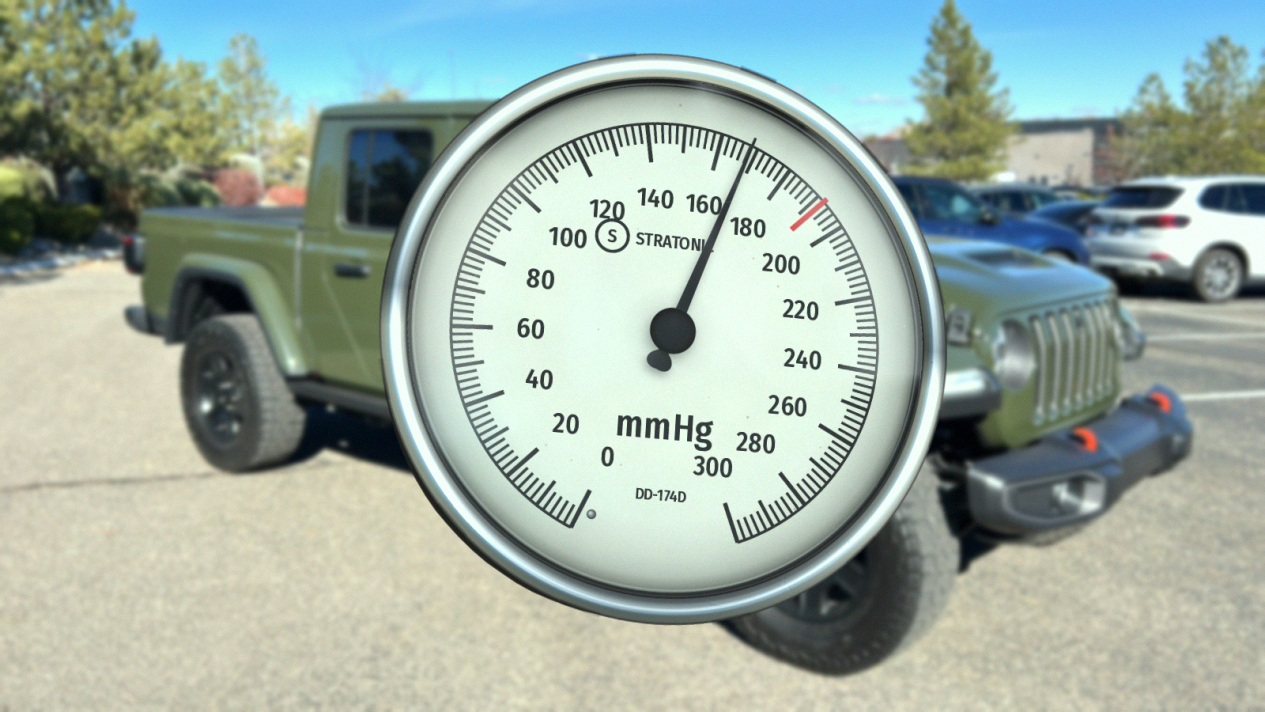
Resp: 168 mmHg
